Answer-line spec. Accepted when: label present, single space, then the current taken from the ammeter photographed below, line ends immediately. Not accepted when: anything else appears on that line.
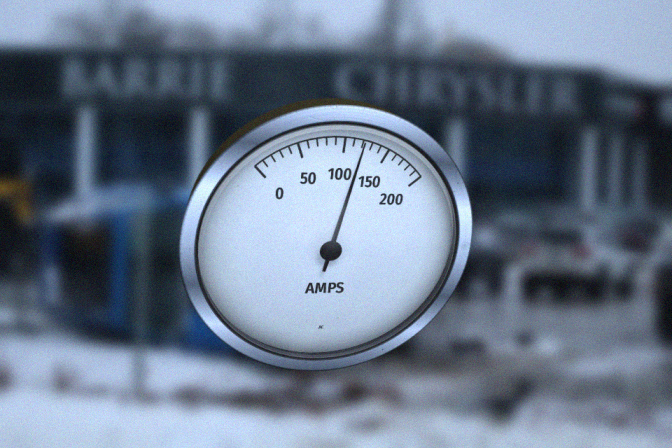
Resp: 120 A
